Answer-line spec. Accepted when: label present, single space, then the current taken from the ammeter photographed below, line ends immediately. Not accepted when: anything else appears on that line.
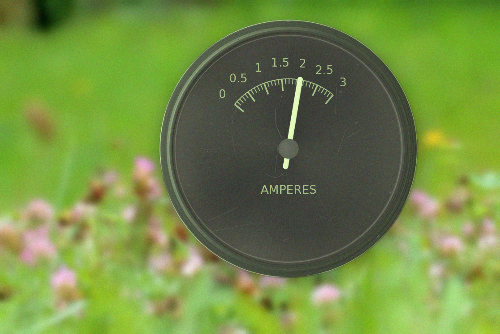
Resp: 2 A
